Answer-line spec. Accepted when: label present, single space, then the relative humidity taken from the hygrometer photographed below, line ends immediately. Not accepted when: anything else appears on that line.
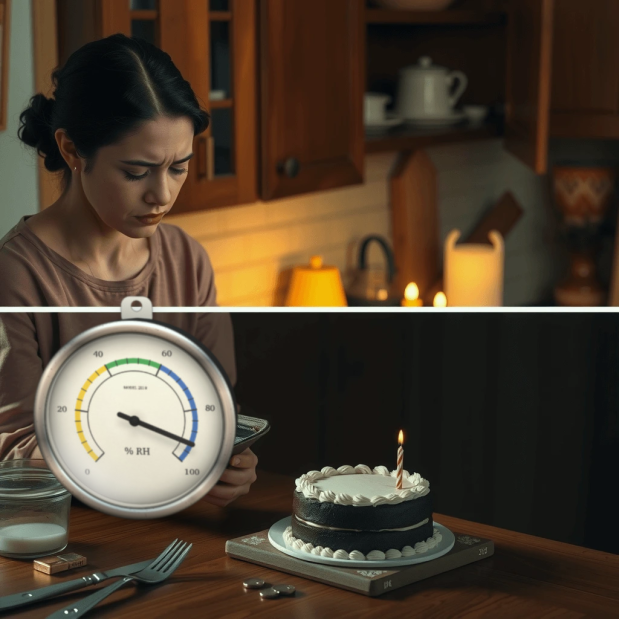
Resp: 92 %
